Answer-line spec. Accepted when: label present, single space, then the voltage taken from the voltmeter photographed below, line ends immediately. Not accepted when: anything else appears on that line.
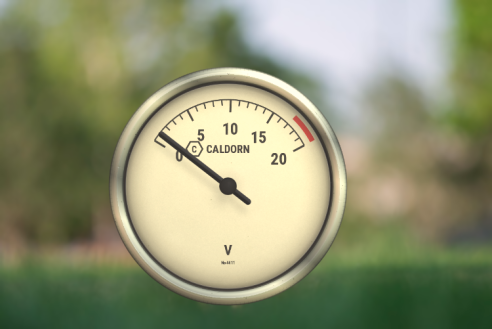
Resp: 1 V
